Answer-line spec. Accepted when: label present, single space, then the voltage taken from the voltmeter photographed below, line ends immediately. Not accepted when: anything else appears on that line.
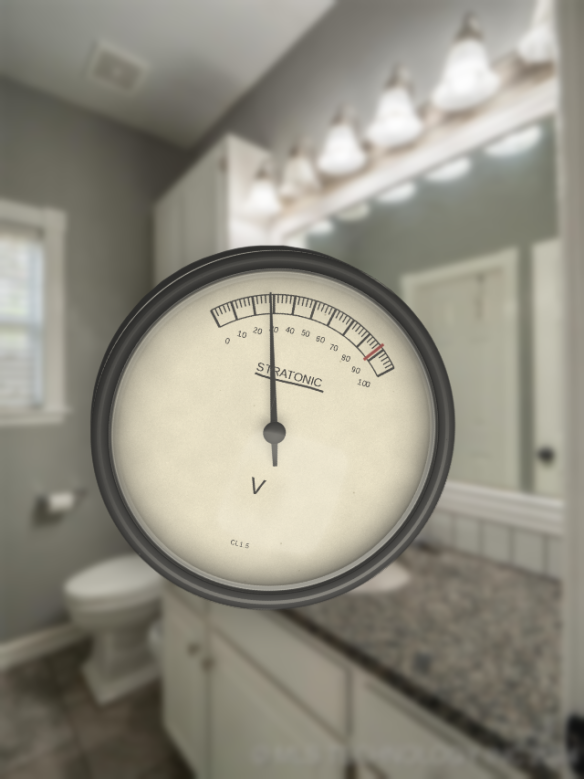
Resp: 28 V
